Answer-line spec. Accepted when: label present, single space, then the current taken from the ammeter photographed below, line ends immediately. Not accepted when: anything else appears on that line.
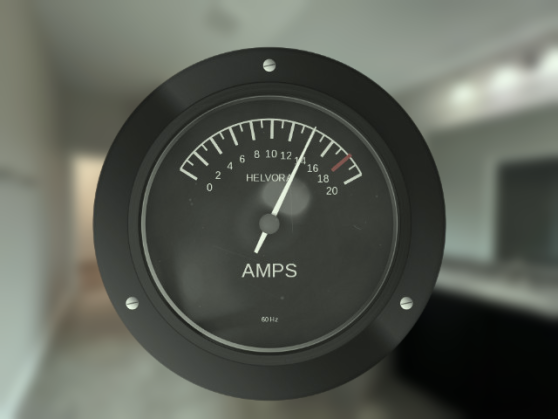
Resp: 14 A
